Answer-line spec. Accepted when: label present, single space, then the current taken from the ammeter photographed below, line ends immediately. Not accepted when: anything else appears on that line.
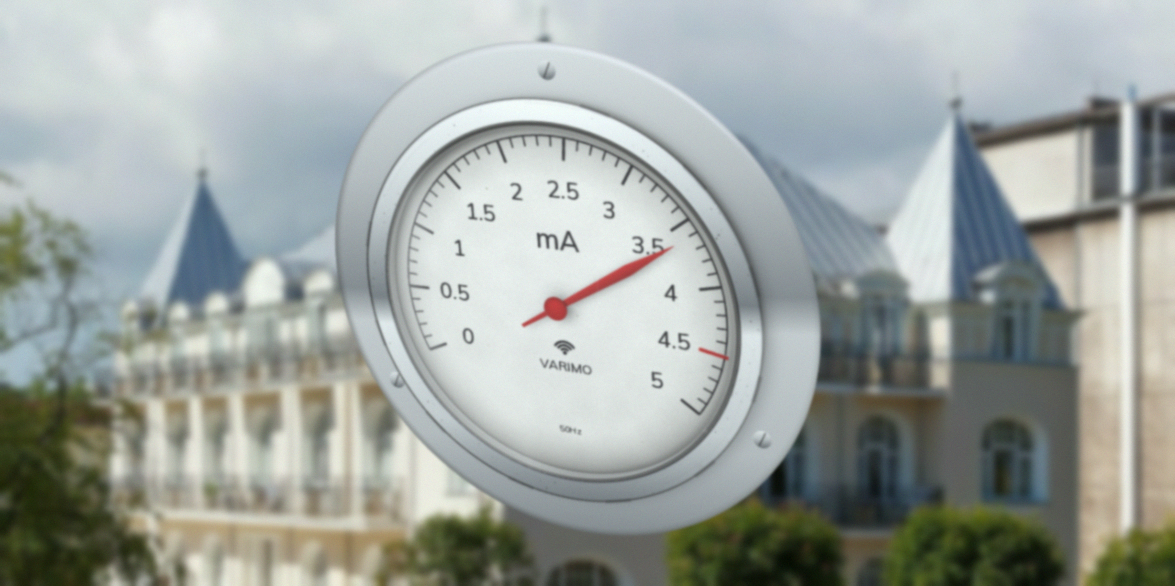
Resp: 3.6 mA
